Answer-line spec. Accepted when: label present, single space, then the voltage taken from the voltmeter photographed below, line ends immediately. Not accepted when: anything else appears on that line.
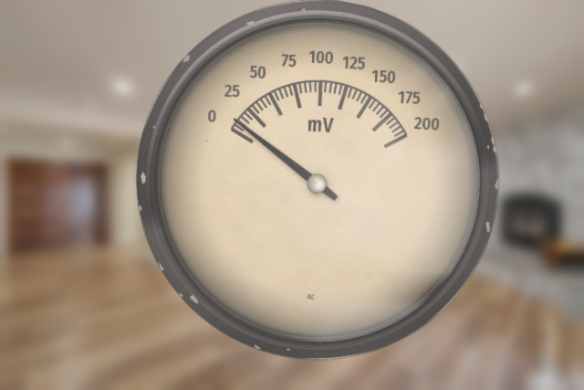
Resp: 10 mV
